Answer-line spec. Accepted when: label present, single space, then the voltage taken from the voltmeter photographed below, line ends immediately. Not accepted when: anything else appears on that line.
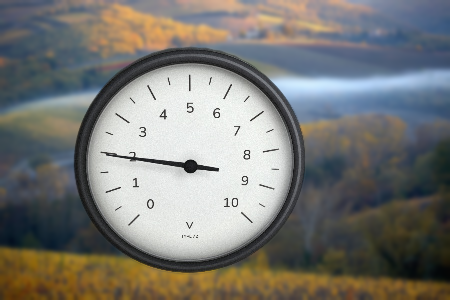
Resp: 2 V
